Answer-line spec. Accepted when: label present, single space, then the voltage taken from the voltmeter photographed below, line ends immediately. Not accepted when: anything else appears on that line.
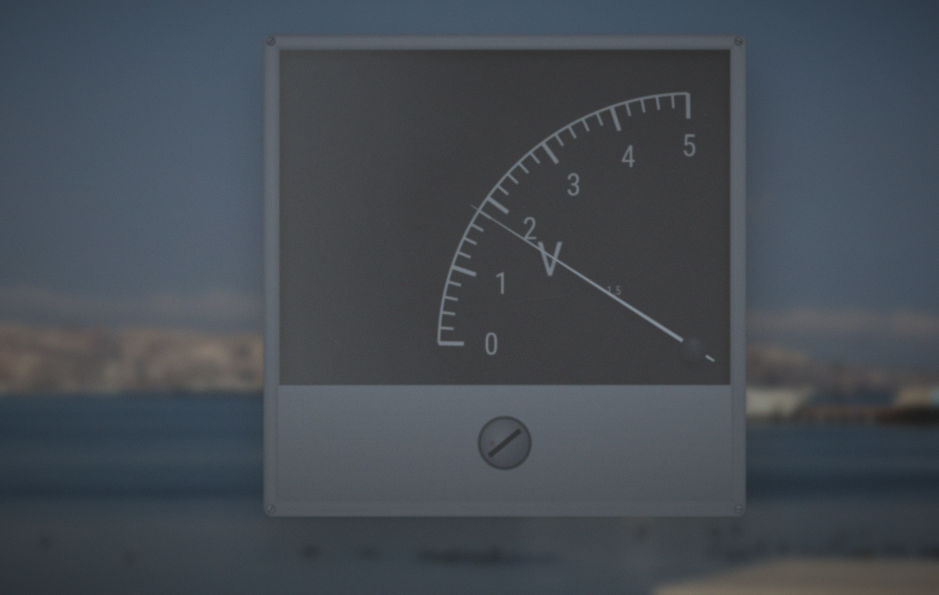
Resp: 1.8 V
